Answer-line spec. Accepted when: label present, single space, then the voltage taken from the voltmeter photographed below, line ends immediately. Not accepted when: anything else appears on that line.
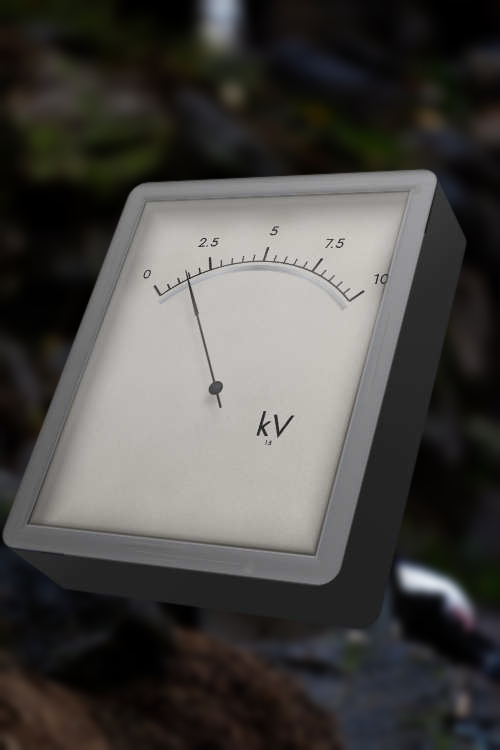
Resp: 1.5 kV
